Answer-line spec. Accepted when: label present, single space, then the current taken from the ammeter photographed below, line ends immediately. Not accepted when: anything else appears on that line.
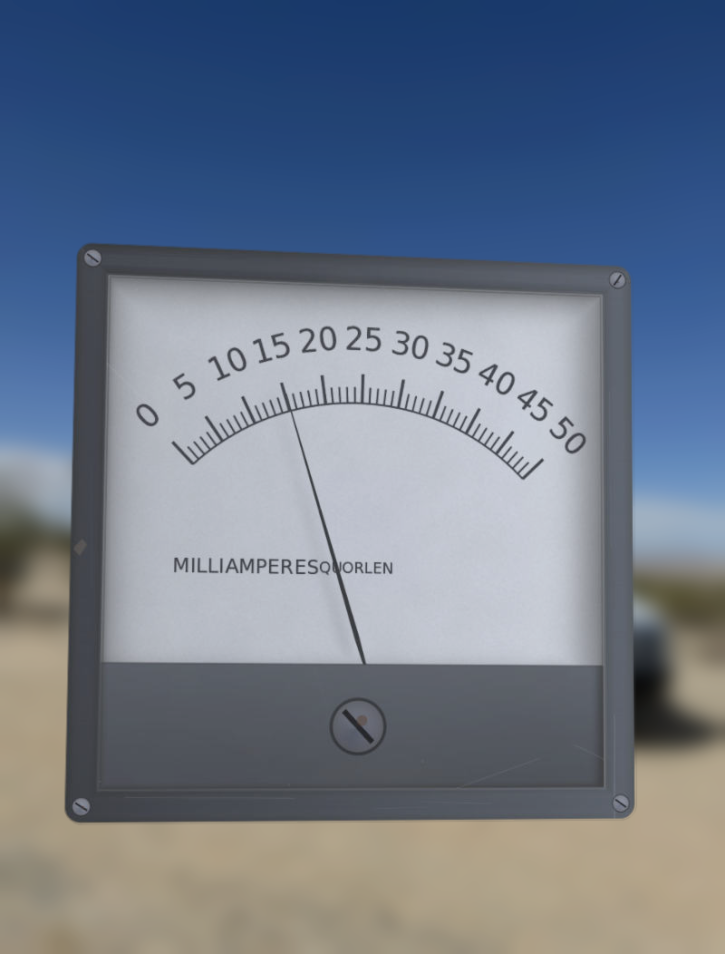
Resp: 15 mA
